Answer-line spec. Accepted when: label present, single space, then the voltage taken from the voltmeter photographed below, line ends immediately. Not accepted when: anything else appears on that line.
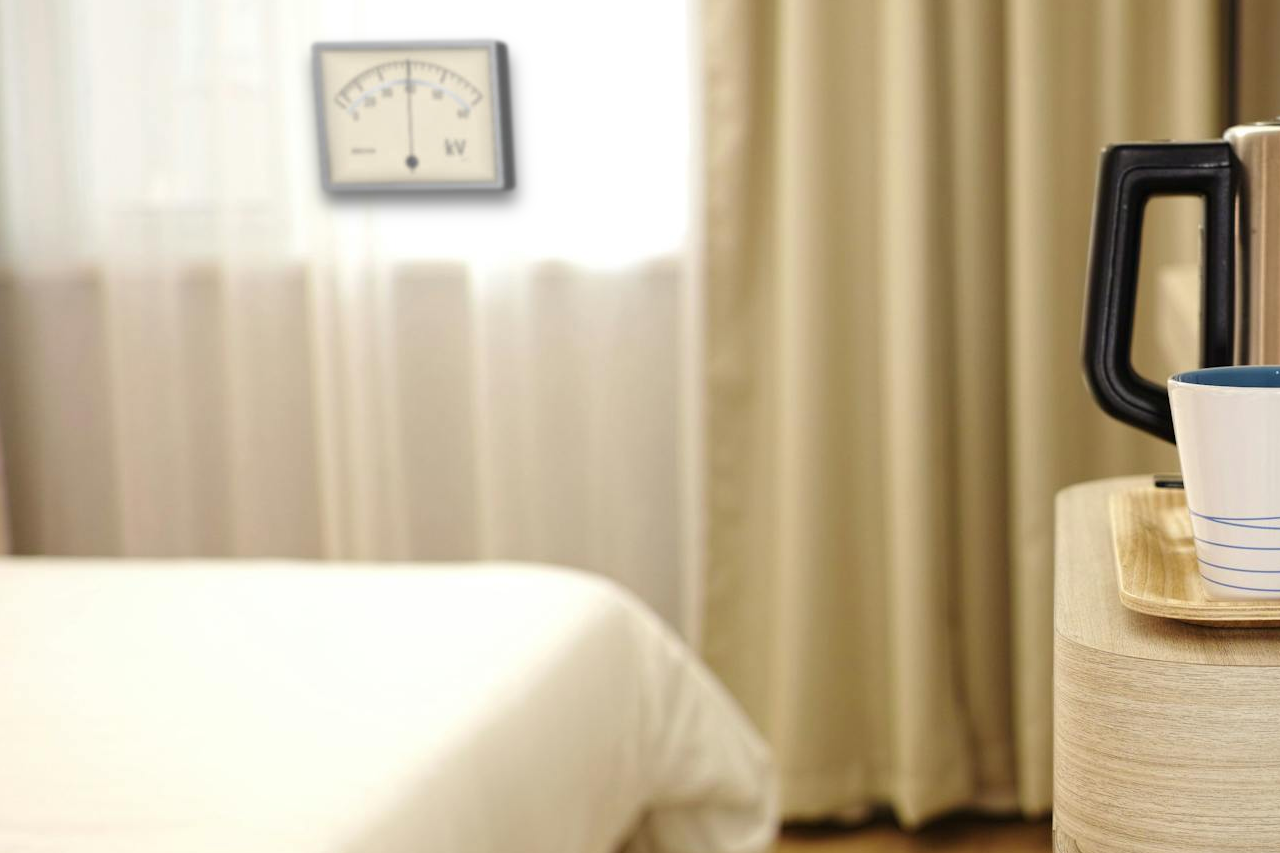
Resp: 40 kV
